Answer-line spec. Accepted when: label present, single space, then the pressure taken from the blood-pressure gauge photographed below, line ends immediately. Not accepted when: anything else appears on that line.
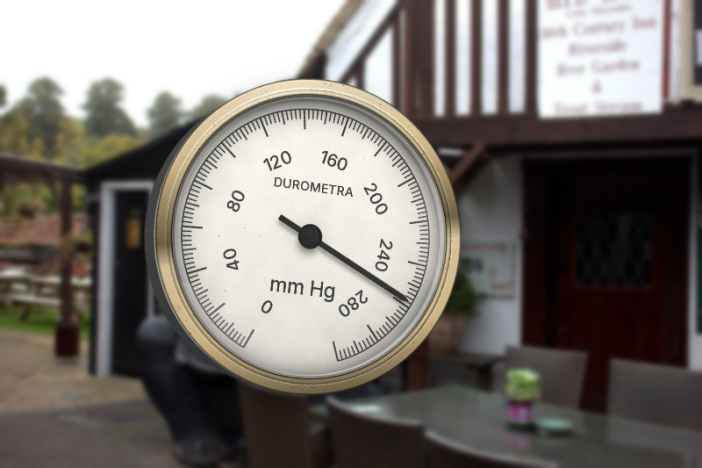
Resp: 258 mmHg
